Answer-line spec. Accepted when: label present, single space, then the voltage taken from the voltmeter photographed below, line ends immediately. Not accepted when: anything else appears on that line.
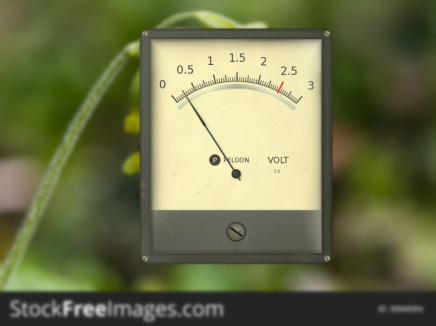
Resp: 0.25 V
